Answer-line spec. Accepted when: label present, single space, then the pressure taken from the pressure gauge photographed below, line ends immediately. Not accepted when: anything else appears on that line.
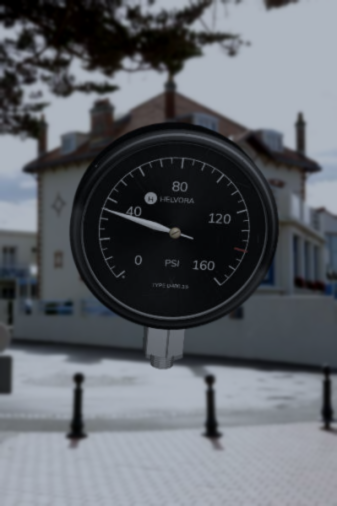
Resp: 35 psi
